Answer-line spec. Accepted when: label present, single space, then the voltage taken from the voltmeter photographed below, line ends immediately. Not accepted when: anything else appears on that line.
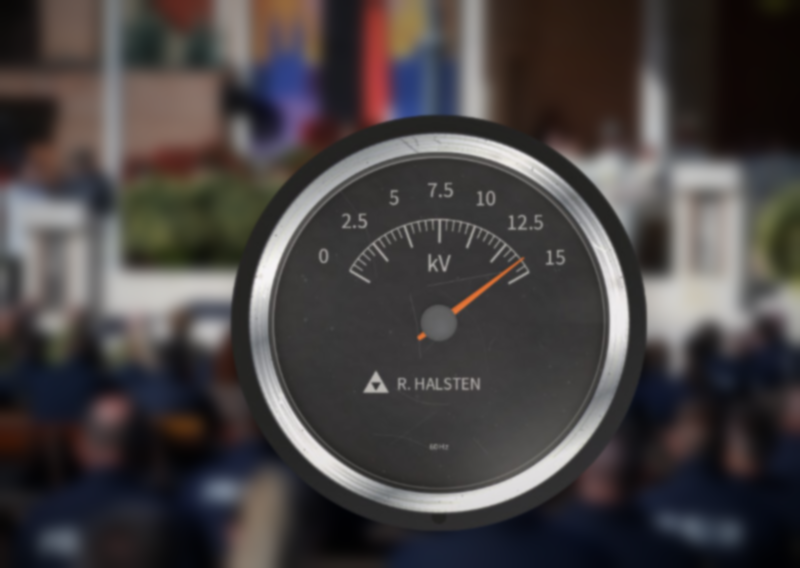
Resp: 14 kV
